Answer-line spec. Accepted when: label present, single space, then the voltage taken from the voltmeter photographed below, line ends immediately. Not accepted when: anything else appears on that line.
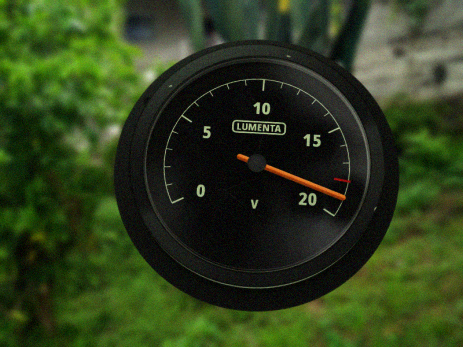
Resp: 19 V
